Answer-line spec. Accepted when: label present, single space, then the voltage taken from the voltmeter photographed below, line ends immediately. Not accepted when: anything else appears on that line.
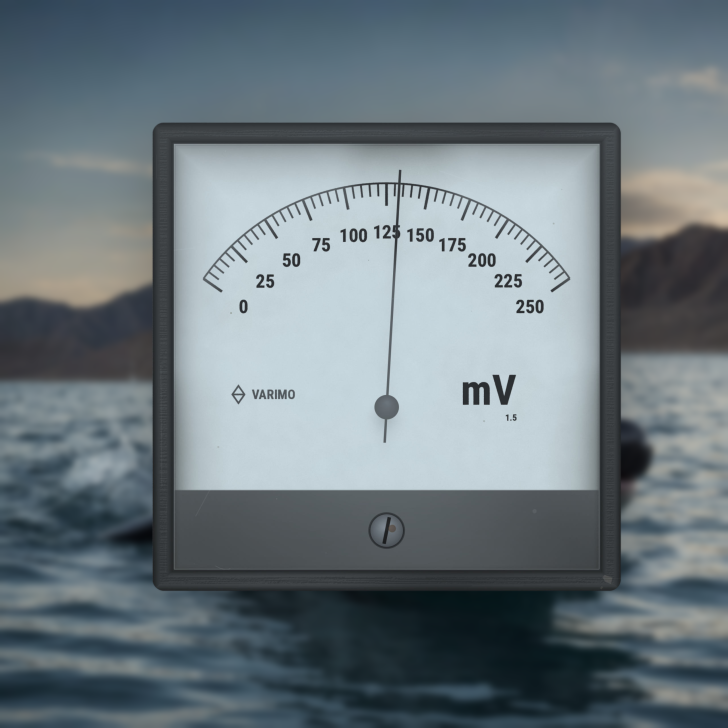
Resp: 132.5 mV
